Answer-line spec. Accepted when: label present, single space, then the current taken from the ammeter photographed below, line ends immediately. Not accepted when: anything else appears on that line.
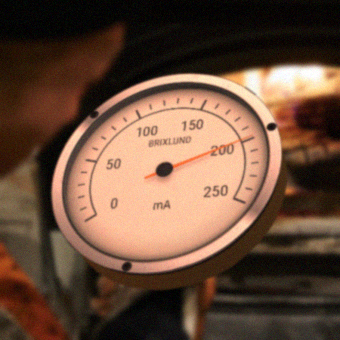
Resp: 200 mA
